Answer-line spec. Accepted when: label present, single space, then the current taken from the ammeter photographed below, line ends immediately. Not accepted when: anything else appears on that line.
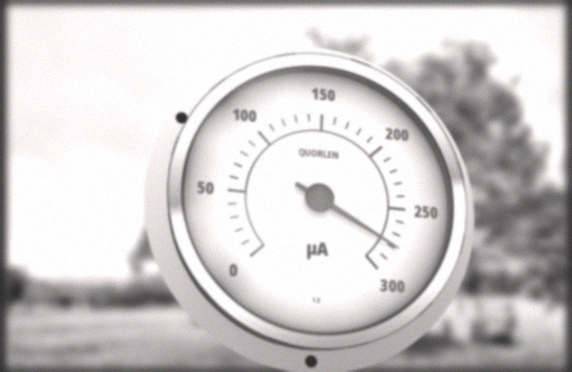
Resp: 280 µA
